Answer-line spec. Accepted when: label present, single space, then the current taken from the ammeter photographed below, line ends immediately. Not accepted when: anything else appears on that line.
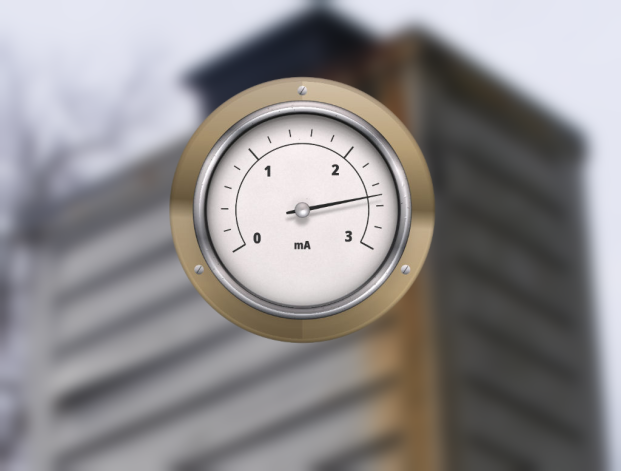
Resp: 2.5 mA
